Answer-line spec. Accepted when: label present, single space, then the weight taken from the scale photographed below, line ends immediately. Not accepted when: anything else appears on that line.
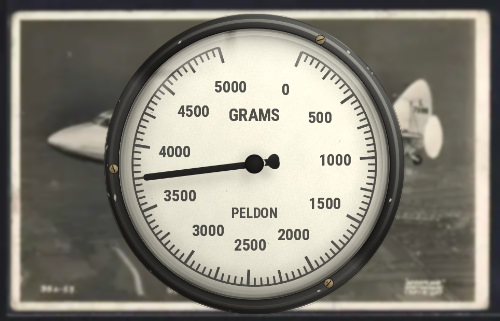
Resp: 3750 g
